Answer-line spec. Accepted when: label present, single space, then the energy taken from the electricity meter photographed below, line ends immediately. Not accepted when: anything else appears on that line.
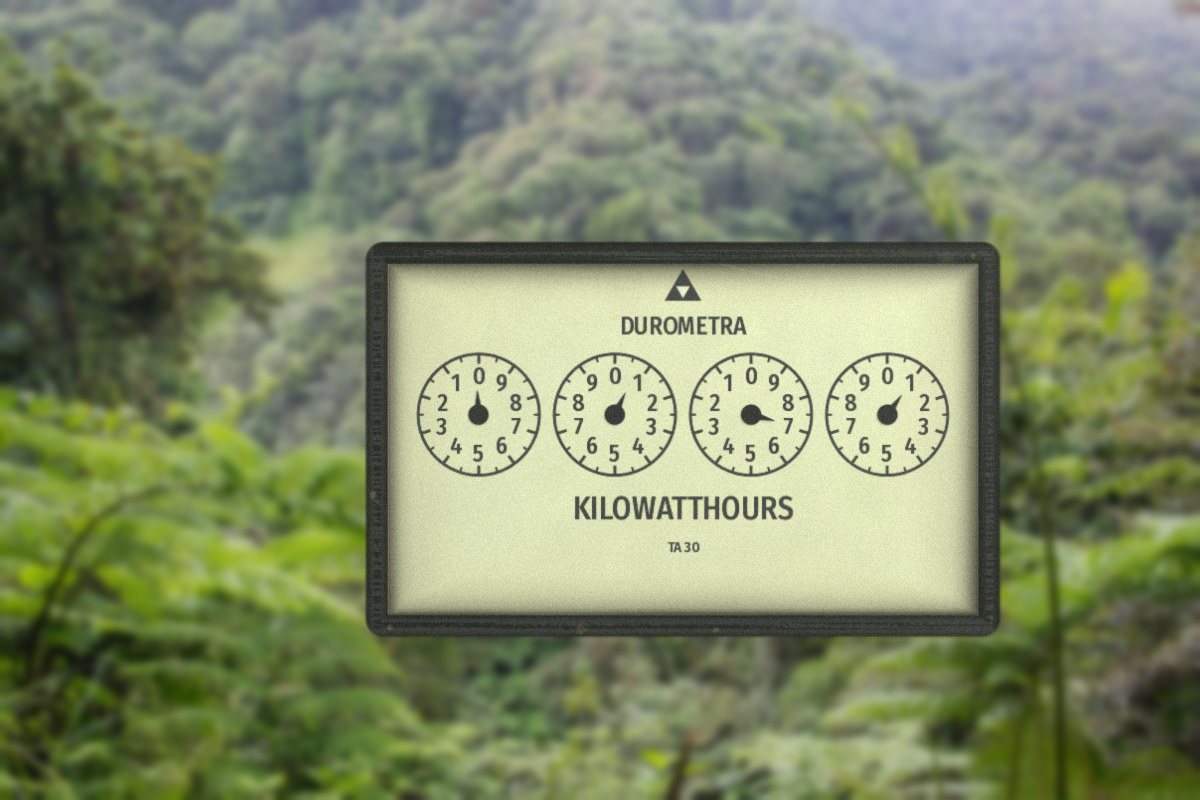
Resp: 71 kWh
